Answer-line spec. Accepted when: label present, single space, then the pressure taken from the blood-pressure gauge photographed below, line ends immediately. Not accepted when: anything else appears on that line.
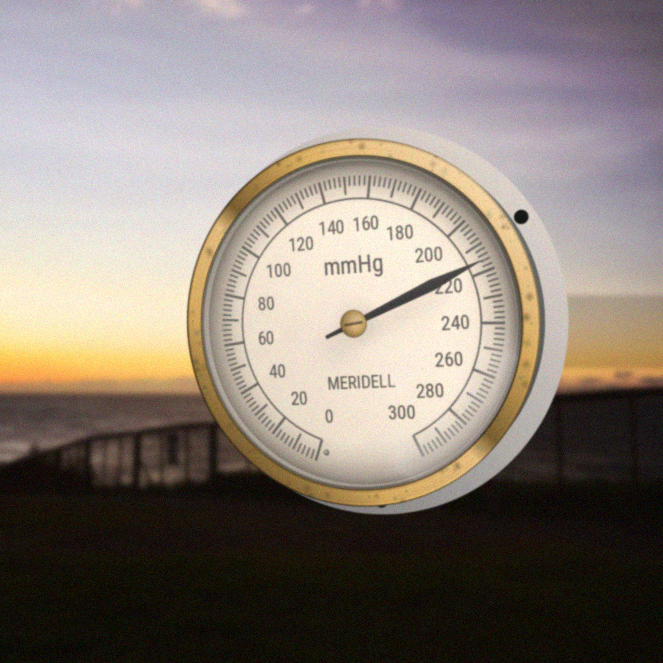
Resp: 216 mmHg
